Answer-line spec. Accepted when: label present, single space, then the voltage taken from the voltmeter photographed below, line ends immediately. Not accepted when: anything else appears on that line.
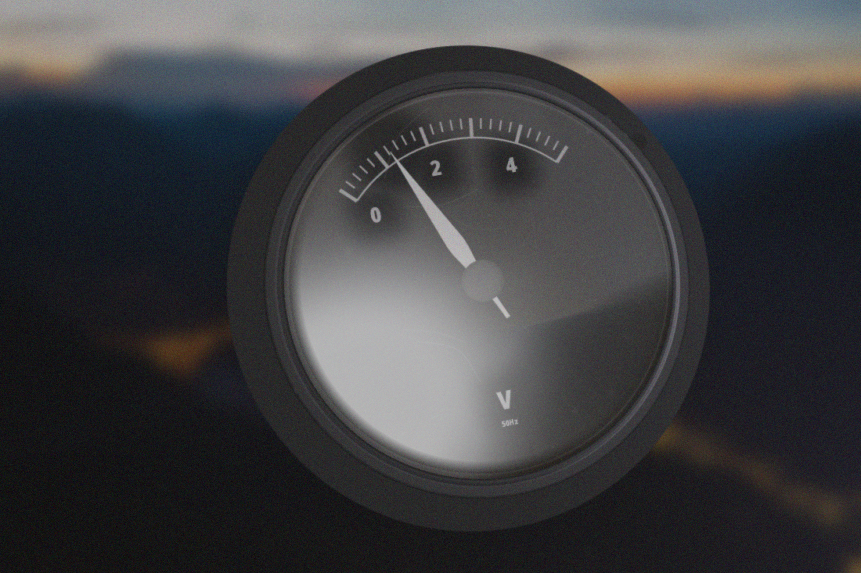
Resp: 1.2 V
